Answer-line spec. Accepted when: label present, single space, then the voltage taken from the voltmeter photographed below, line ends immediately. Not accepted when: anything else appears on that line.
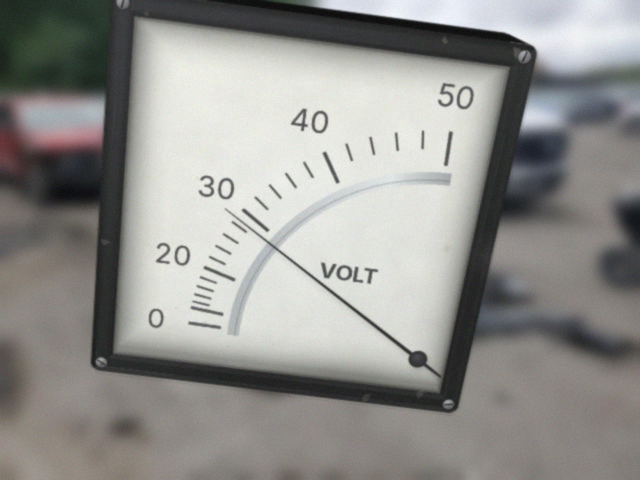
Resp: 29 V
